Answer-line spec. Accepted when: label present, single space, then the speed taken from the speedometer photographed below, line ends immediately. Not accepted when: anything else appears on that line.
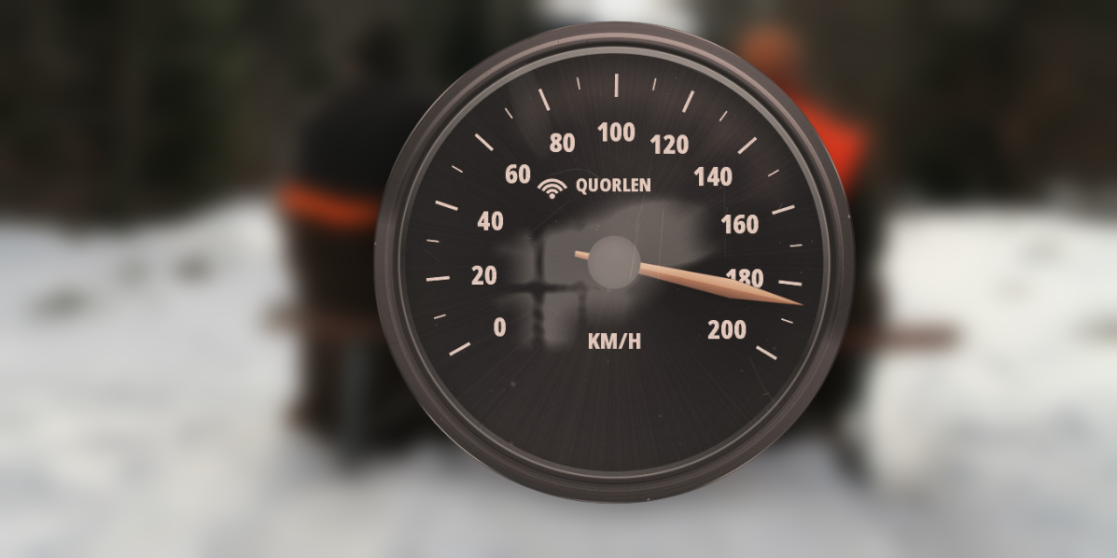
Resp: 185 km/h
